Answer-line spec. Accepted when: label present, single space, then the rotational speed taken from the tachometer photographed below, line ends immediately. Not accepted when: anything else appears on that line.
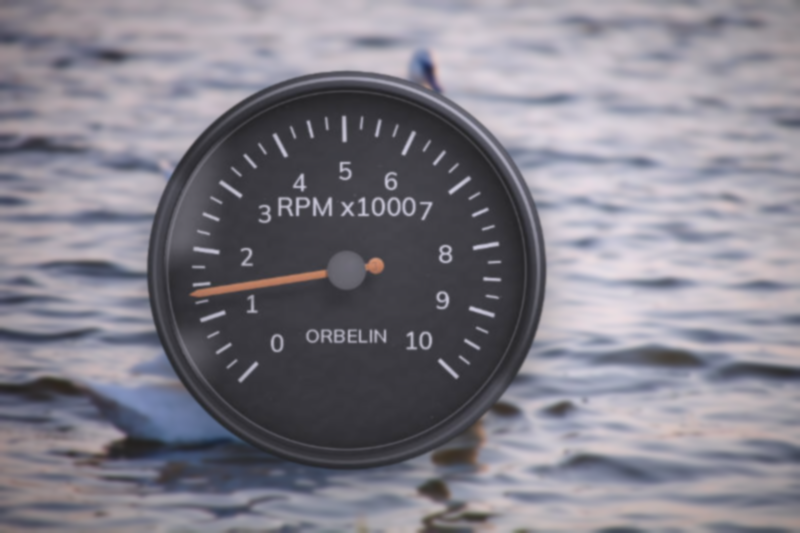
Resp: 1375 rpm
